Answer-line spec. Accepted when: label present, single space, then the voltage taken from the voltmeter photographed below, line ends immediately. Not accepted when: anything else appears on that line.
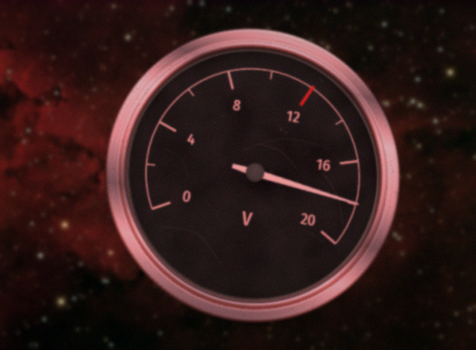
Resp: 18 V
